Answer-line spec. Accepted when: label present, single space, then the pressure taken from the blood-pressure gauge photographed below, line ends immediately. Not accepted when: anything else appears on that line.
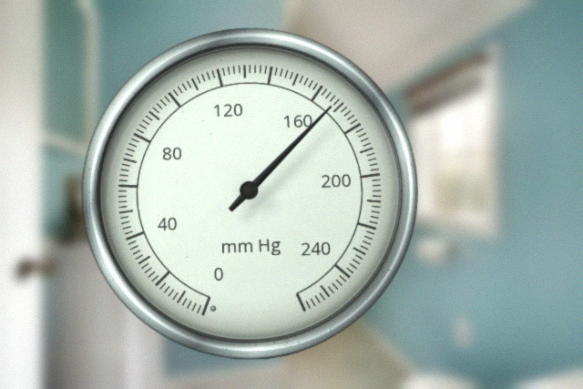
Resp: 168 mmHg
